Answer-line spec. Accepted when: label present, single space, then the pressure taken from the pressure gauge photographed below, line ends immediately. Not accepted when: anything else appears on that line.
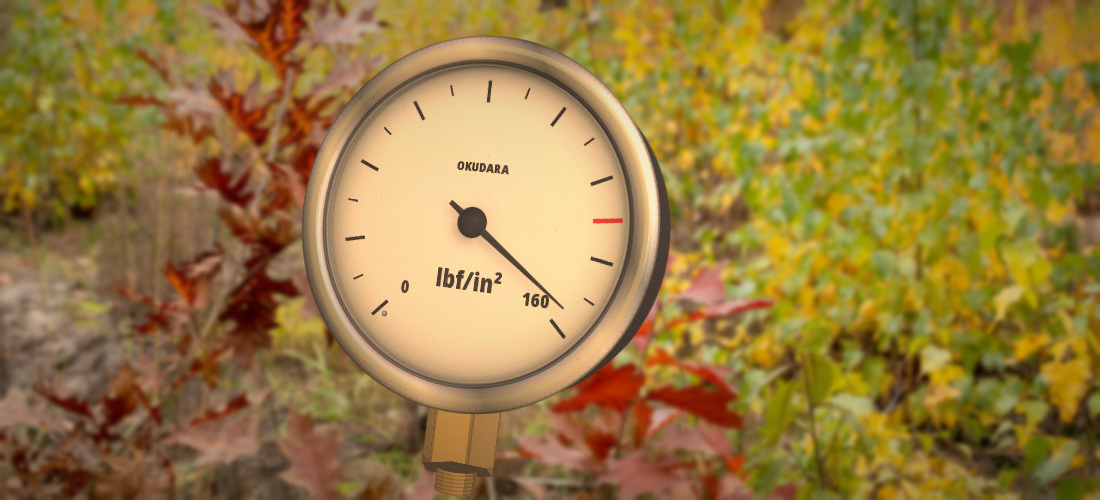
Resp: 155 psi
